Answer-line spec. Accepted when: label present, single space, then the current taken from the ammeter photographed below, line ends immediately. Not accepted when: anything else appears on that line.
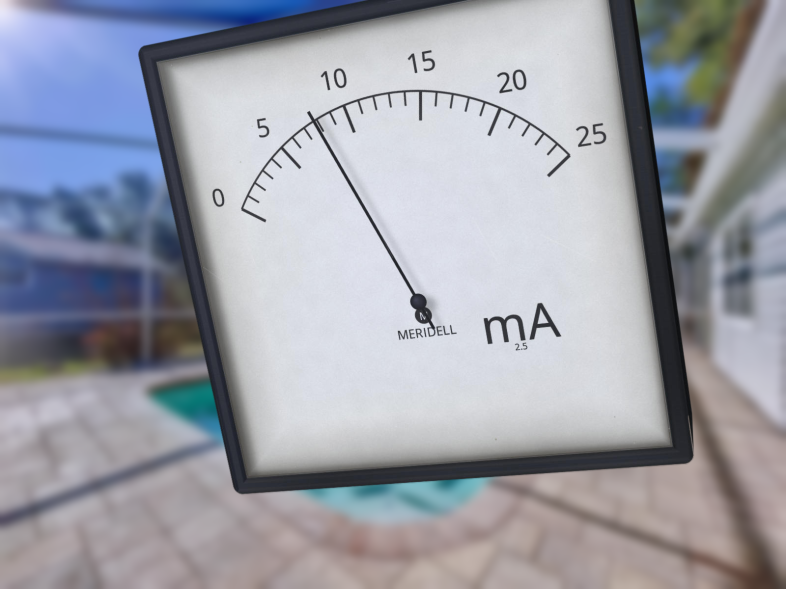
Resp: 8 mA
